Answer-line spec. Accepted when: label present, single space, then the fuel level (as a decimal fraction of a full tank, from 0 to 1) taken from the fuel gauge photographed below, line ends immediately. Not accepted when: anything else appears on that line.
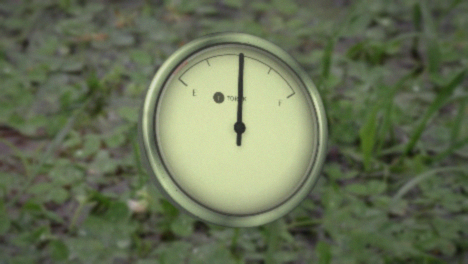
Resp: 0.5
